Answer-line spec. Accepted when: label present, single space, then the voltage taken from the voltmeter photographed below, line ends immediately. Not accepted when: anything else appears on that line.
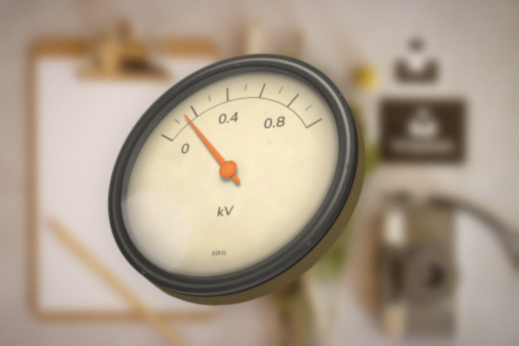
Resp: 0.15 kV
